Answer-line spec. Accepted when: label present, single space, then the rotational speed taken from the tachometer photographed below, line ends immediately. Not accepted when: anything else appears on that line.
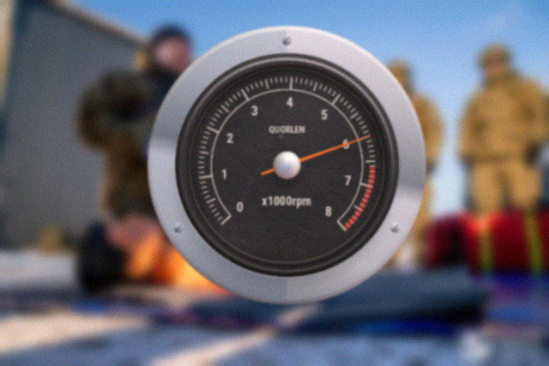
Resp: 6000 rpm
